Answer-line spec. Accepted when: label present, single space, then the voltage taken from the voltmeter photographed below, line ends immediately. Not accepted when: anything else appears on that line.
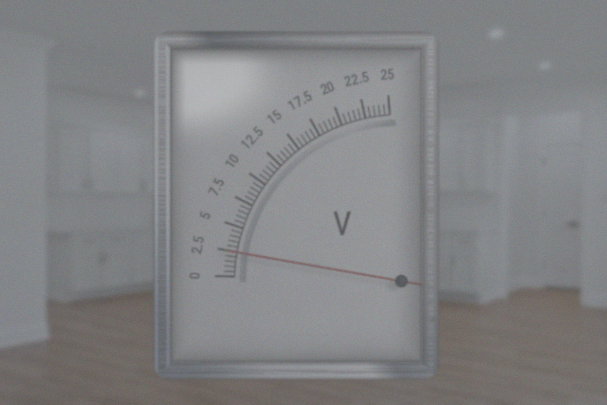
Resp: 2.5 V
